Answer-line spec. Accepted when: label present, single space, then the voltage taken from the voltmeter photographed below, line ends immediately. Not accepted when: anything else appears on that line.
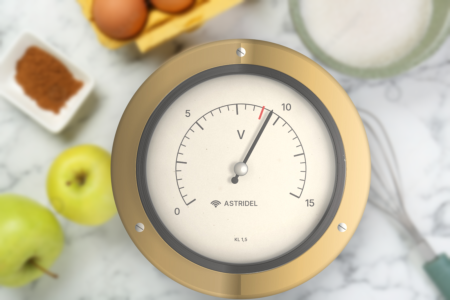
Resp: 9.5 V
